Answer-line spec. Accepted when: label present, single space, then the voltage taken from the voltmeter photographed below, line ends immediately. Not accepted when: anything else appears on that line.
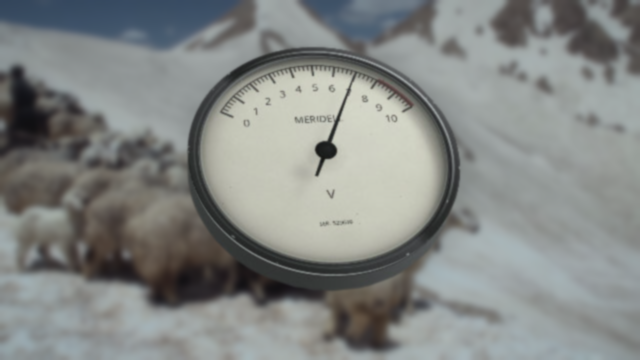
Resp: 7 V
